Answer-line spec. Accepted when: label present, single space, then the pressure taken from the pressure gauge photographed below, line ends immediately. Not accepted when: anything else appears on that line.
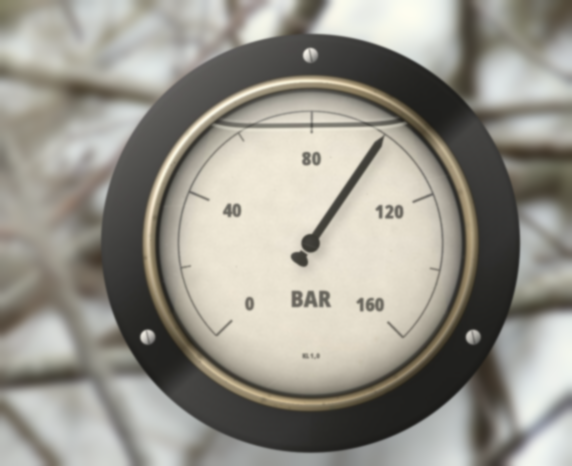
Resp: 100 bar
